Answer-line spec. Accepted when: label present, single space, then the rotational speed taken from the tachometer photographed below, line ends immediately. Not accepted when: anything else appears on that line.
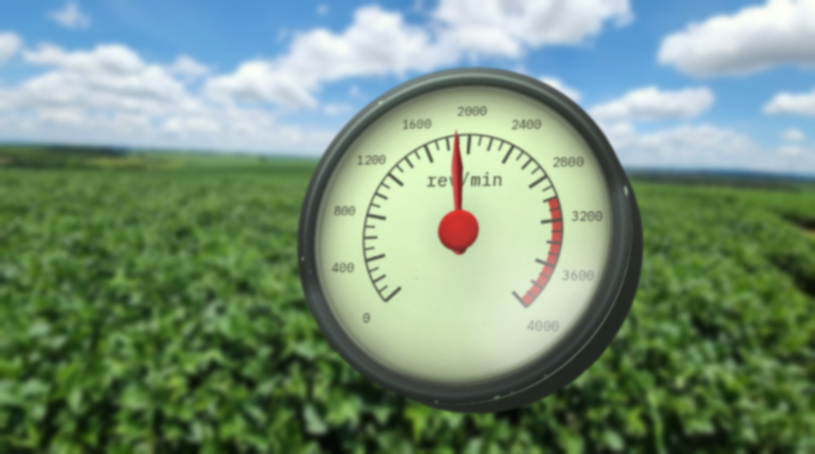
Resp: 1900 rpm
